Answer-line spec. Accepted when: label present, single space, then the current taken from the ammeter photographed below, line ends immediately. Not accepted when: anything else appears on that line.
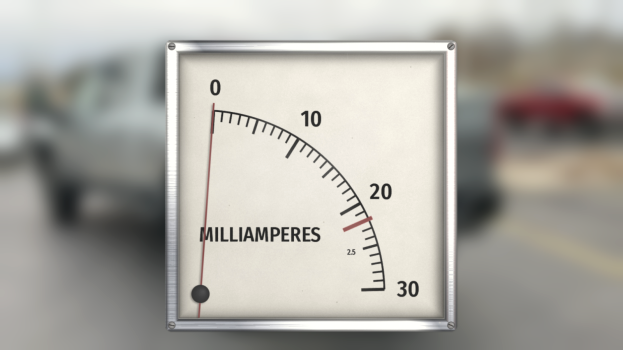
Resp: 0 mA
